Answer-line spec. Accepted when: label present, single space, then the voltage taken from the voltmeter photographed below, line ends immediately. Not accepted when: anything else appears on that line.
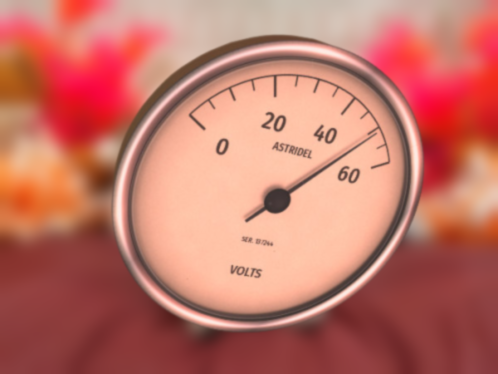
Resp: 50 V
